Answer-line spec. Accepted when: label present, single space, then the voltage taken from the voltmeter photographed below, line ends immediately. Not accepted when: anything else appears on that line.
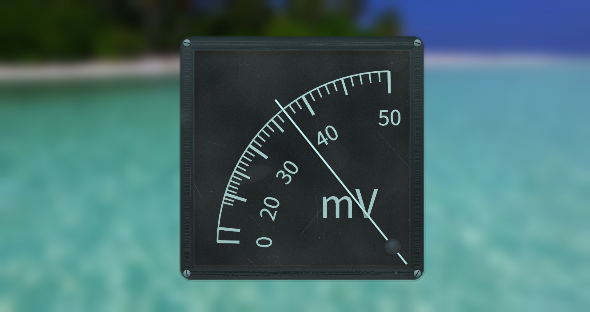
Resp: 37 mV
